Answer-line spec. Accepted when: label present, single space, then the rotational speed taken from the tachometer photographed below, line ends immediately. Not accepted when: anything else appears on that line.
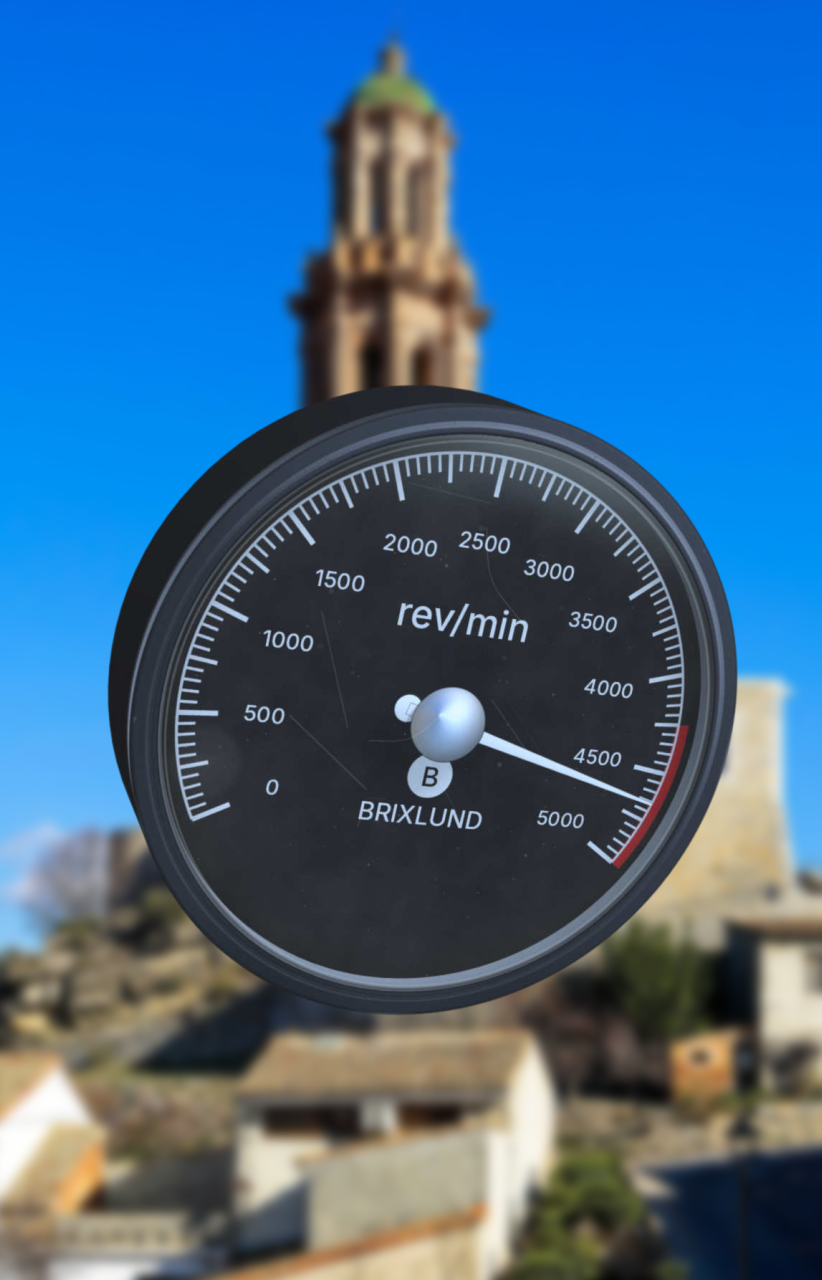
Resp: 4650 rpm
